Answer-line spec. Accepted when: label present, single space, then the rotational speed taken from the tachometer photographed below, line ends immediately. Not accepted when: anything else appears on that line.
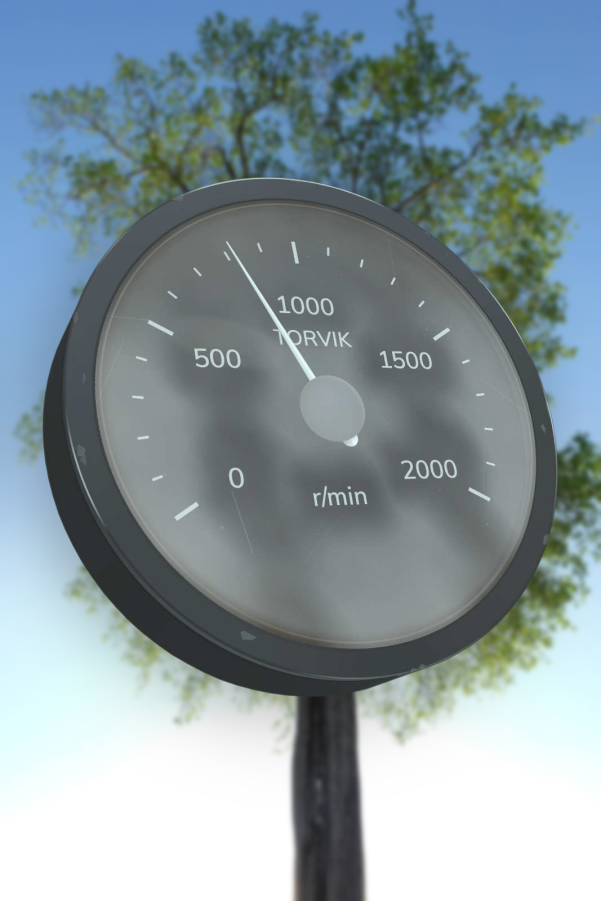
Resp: 800 rpm
